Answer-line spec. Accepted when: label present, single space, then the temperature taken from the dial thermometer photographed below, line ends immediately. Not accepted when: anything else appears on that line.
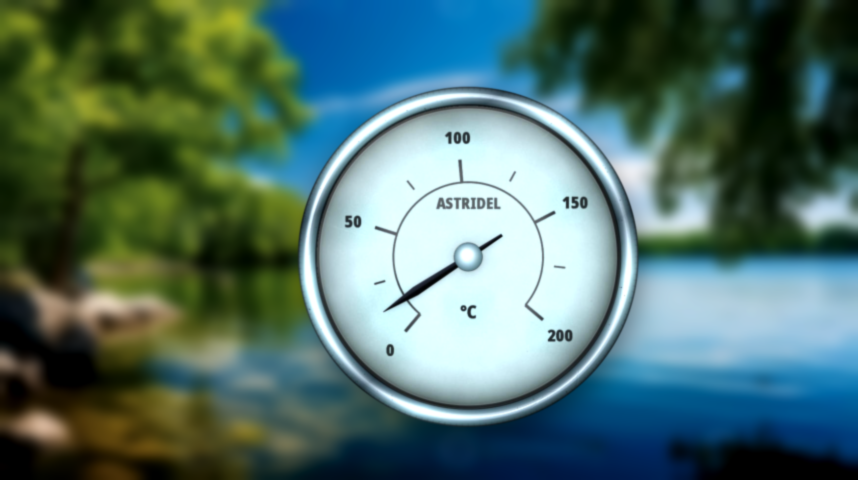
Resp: 12.5 °C
